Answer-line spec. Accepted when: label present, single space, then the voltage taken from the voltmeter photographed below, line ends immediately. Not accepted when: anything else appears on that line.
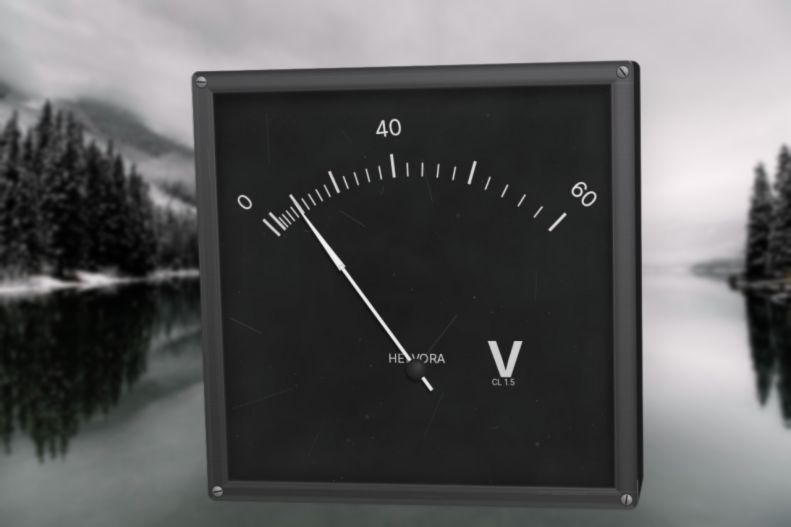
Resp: 20 V
